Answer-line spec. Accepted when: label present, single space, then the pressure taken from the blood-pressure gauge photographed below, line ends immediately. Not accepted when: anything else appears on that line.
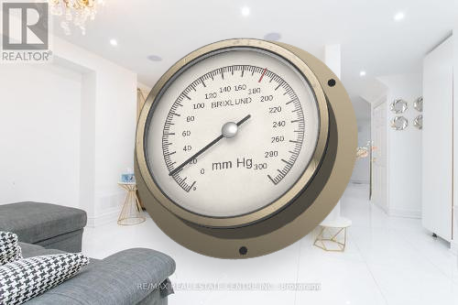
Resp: 20 mmHg
